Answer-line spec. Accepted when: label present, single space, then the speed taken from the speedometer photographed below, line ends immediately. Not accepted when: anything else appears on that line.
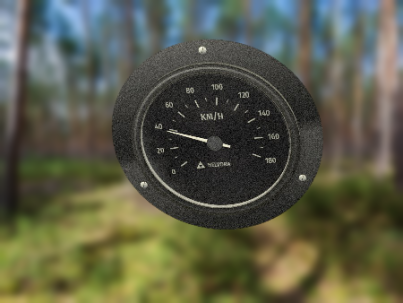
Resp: 40 km/h
